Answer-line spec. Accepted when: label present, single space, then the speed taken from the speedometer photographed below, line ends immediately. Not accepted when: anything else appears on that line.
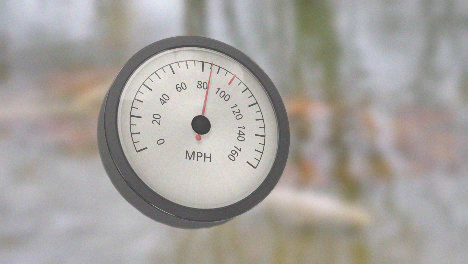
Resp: 85 mph
